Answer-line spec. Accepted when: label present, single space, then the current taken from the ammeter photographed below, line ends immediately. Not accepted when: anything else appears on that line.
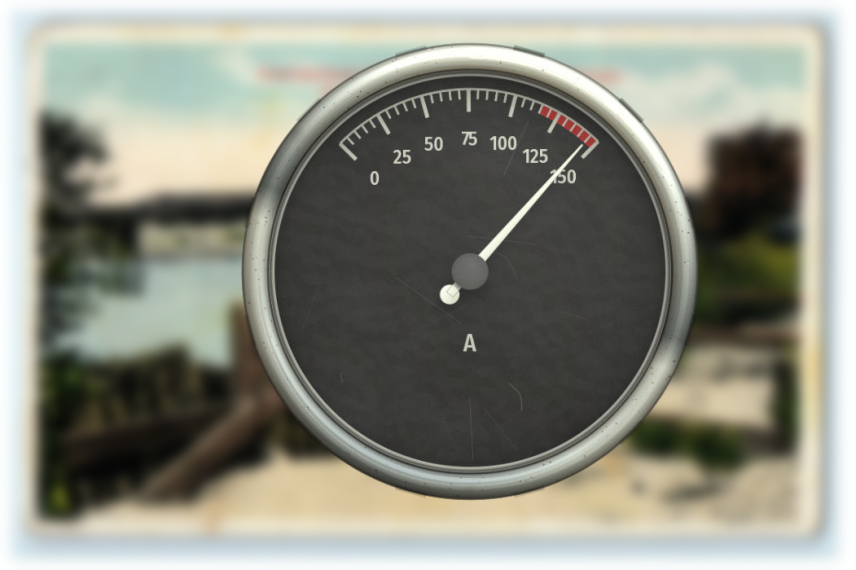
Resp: 145 A
